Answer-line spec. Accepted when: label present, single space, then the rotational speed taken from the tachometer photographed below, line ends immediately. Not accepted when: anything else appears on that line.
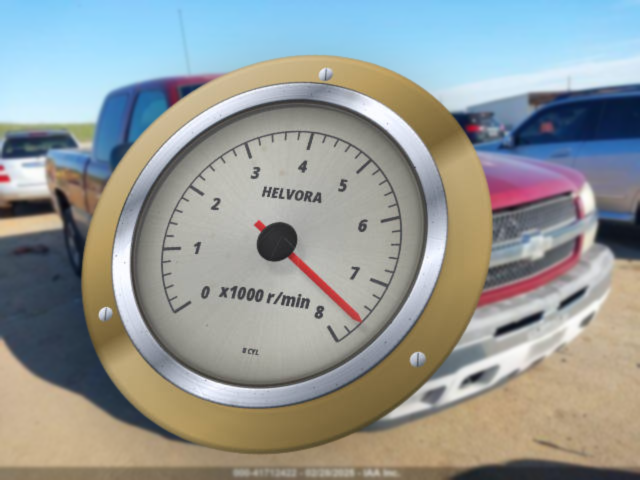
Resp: 7600 rpm
